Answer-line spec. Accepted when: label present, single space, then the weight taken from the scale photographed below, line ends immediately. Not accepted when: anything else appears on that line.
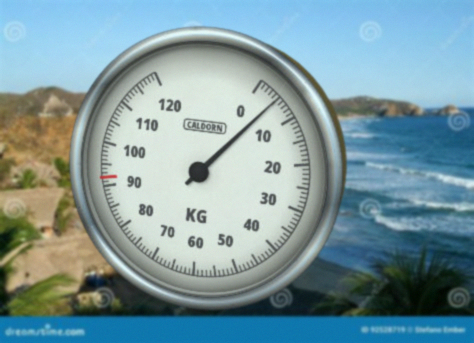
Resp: 5 kg
